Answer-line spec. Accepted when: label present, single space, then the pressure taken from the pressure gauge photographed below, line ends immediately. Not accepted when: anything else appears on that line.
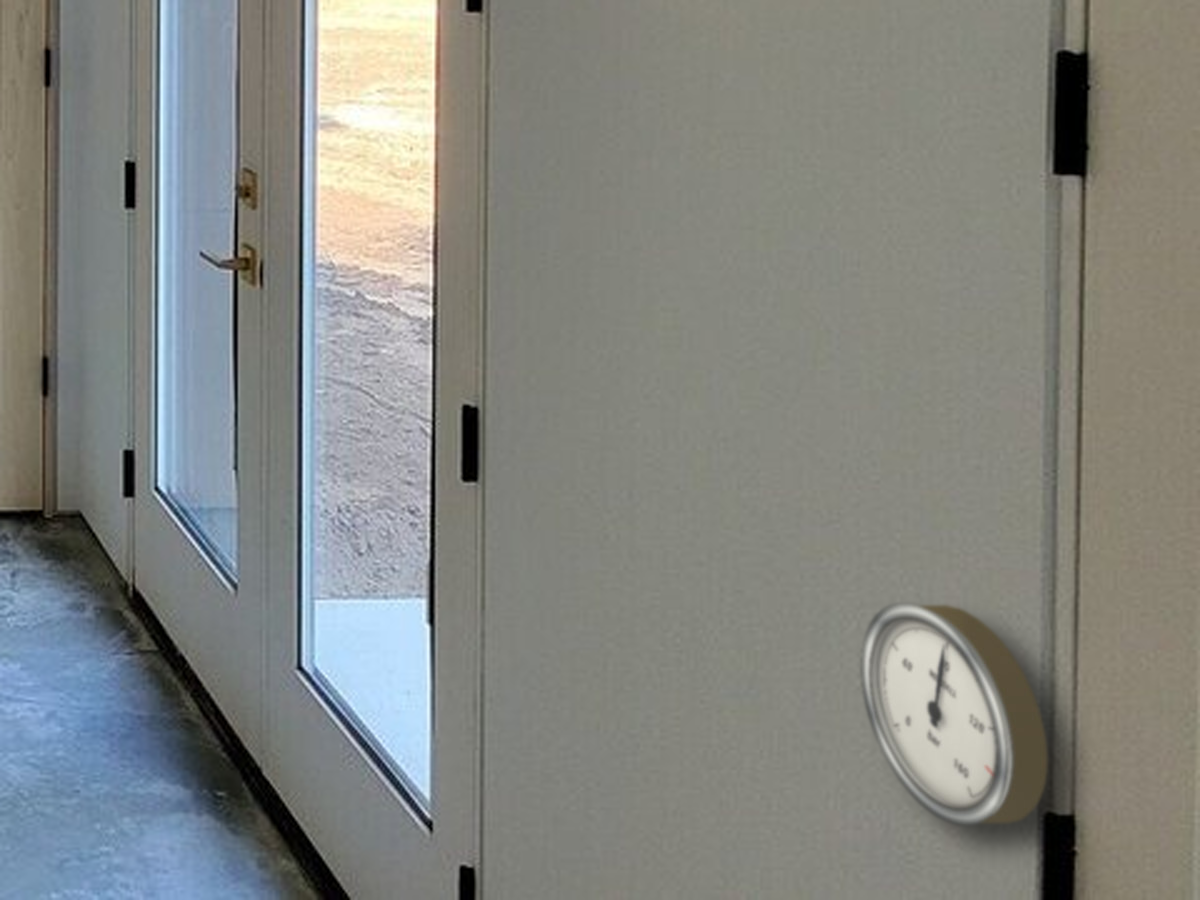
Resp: 80 bar
